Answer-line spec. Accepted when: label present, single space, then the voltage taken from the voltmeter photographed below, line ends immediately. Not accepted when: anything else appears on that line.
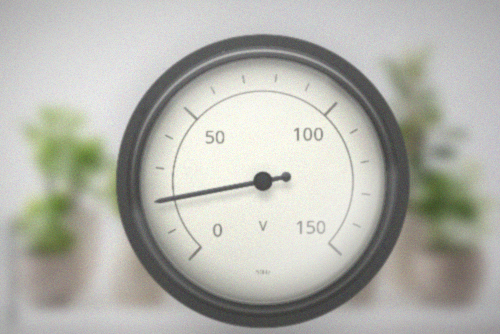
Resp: 20 V
